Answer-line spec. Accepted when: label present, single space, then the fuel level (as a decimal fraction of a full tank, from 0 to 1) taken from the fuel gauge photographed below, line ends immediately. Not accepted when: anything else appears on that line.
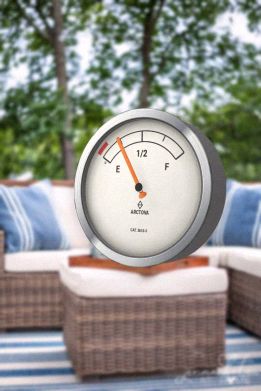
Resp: 0.25
